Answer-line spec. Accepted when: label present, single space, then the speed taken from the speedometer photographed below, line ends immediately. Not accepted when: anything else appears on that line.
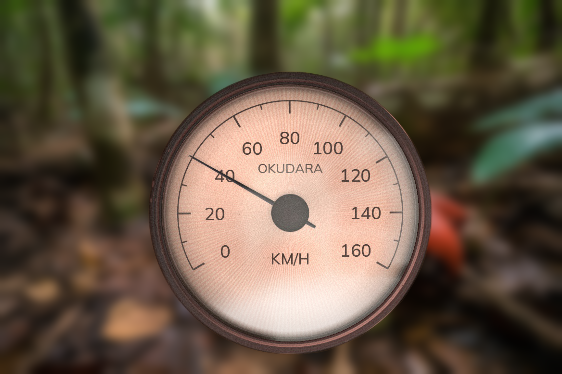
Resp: 40 km/h
